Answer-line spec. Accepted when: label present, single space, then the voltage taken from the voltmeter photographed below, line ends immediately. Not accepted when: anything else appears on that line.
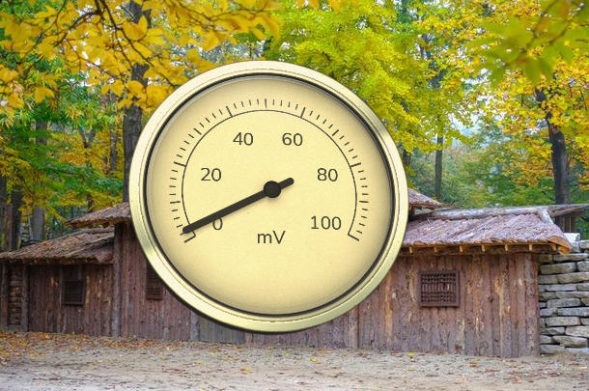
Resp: 2 mV
